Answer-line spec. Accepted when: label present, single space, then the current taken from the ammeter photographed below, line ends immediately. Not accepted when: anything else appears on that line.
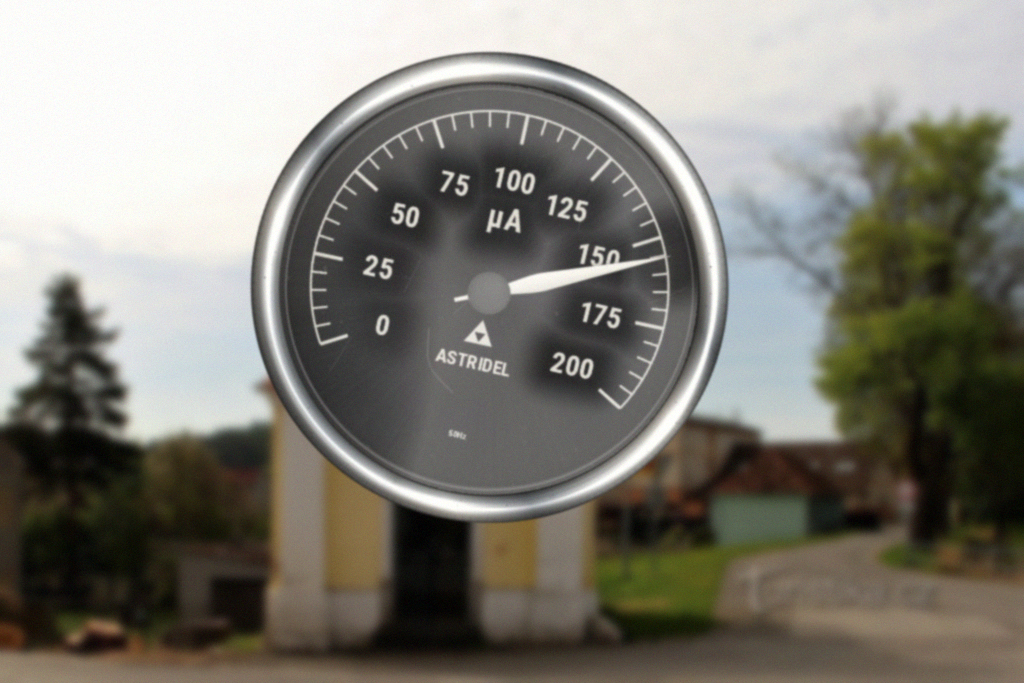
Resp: 155 µA
